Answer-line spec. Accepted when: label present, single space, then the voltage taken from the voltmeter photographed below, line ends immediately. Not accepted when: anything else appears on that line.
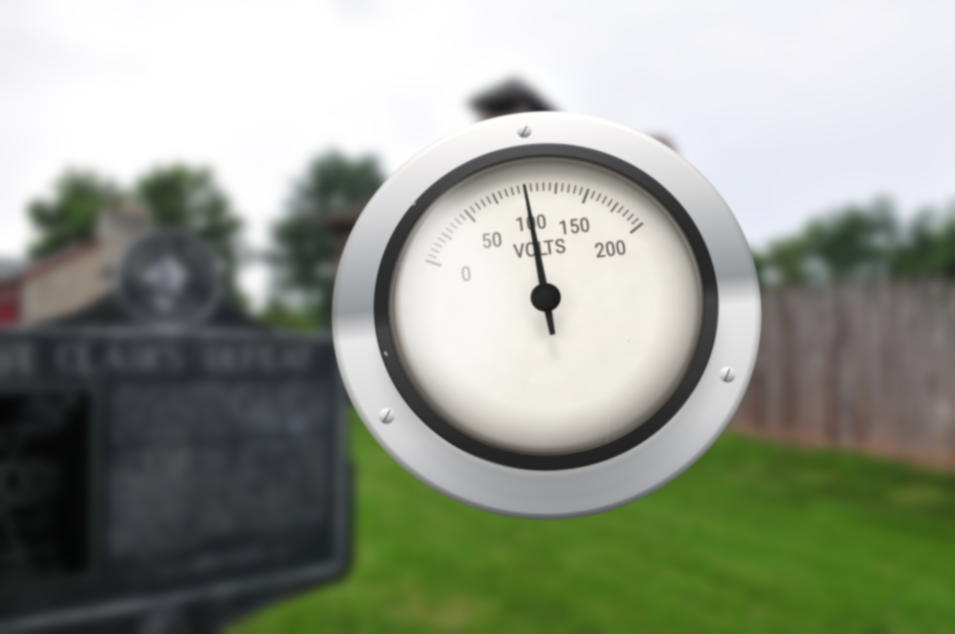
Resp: 100 V
